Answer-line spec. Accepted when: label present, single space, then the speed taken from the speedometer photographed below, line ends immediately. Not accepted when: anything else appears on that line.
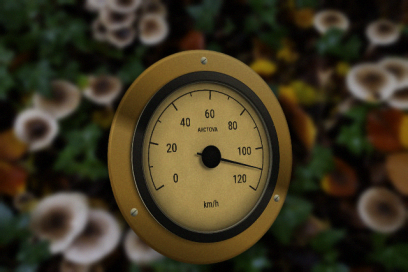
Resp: 110 km/h
